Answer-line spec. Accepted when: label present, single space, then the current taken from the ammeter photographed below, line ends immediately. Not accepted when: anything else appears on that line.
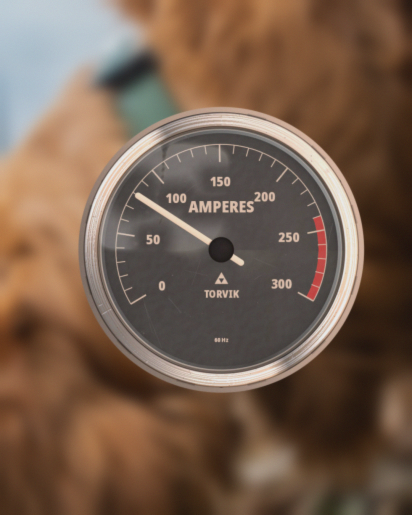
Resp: 80 A
